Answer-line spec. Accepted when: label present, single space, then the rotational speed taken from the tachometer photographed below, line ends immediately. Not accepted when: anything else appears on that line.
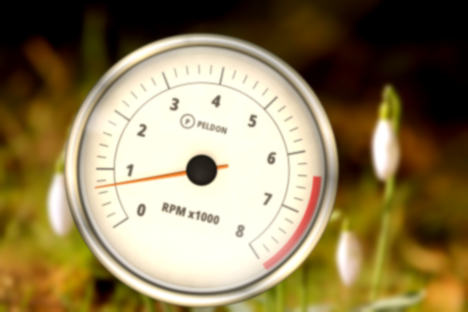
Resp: 700 rpm
